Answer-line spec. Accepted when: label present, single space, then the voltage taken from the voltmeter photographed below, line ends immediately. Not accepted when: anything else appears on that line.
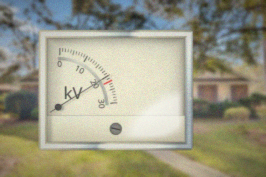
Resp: 20 kV
